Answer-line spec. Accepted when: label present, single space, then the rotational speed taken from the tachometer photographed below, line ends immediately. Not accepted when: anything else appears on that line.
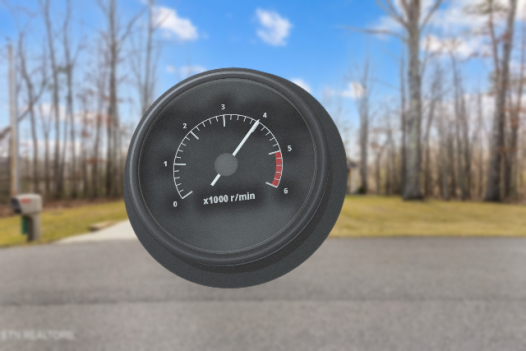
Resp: 4000 rpm
